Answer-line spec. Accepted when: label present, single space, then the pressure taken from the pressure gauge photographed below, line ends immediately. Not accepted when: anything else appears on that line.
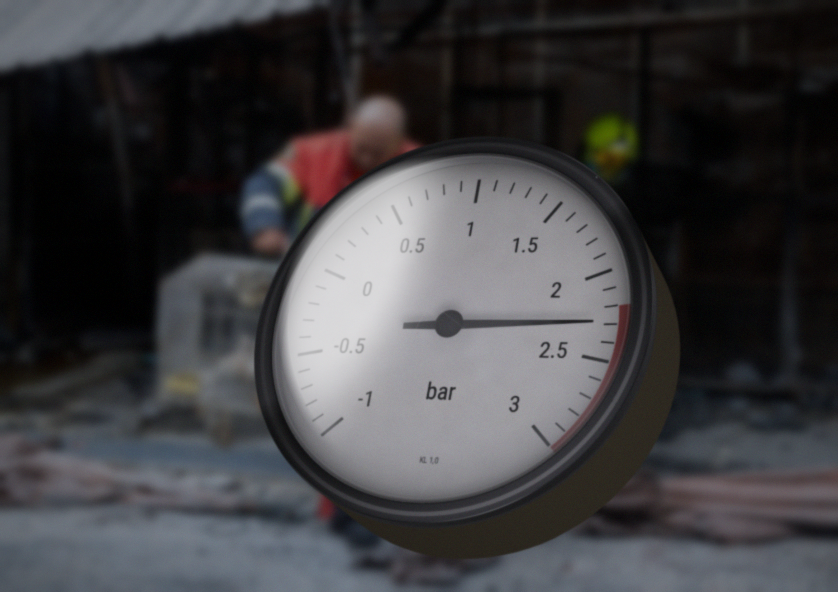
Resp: 2.3 bar
